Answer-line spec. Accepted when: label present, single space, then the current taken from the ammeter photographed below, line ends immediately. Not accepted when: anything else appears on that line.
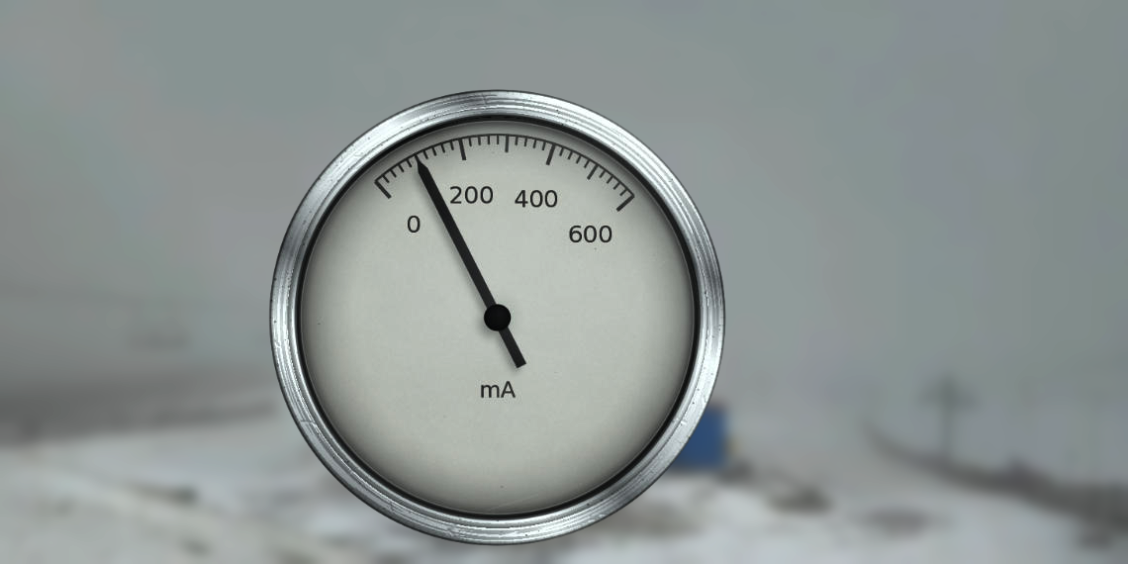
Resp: 100 mA
